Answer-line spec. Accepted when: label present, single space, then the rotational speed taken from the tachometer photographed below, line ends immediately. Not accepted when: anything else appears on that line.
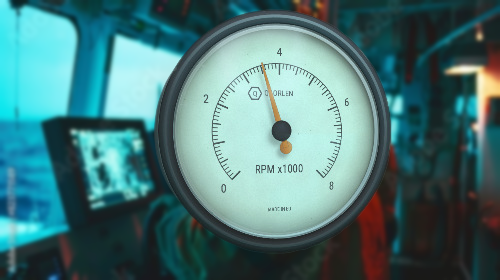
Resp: 3500 rpm
